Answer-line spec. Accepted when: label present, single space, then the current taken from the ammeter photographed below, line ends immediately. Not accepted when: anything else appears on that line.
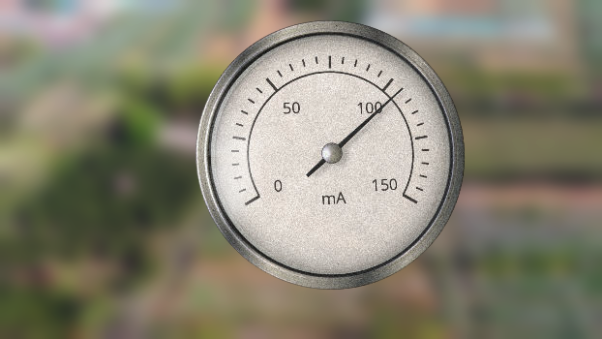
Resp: 105 mA
